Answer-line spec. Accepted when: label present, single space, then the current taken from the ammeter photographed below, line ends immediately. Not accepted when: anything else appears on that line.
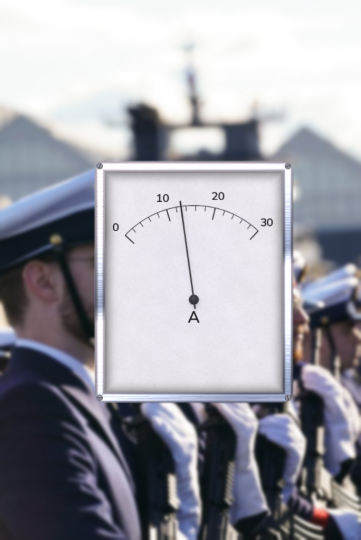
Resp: 13 A
